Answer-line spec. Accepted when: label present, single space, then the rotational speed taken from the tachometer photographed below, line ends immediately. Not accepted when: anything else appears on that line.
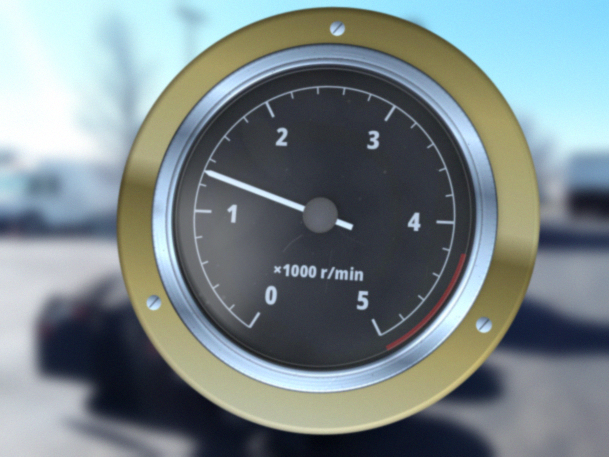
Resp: 1300 rpm
